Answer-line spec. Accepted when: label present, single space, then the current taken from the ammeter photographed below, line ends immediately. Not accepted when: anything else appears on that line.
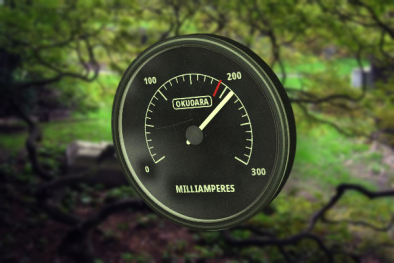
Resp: 210 mA
